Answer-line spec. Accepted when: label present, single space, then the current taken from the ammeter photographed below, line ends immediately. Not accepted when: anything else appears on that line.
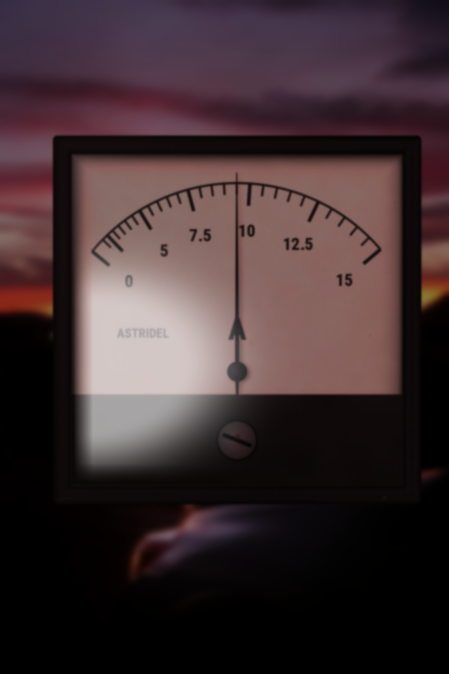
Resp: 9.5 A
